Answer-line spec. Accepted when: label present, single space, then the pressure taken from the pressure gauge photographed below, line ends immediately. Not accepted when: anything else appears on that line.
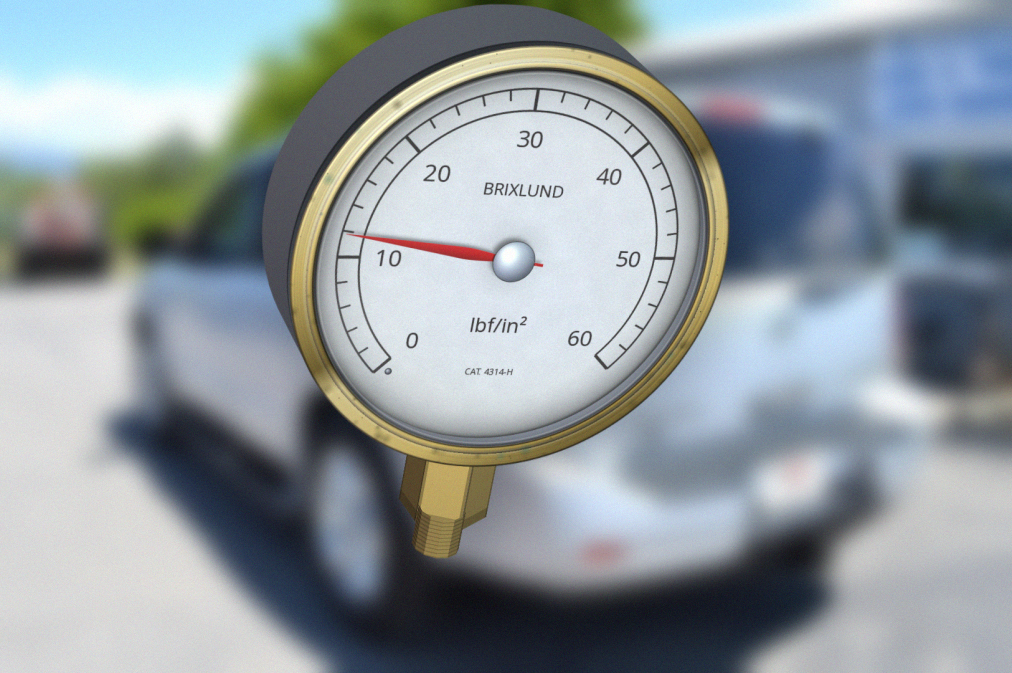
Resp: 12 psi
